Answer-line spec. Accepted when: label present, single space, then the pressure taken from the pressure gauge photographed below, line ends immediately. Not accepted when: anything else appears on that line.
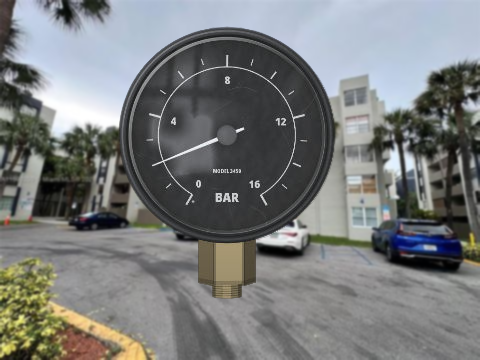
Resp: 2 bar
